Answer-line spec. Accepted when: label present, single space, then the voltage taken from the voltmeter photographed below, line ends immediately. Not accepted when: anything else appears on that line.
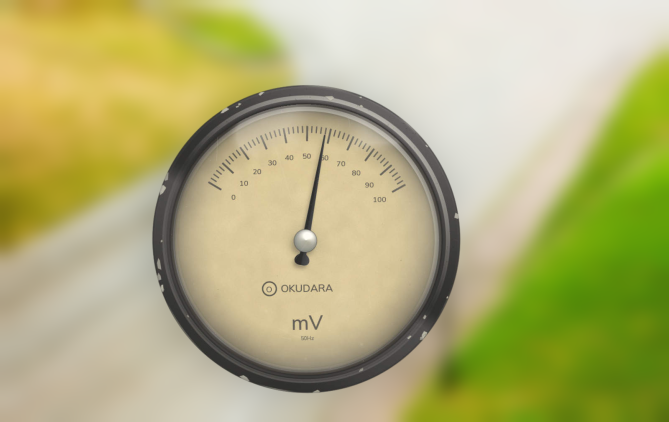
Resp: 58 mV
